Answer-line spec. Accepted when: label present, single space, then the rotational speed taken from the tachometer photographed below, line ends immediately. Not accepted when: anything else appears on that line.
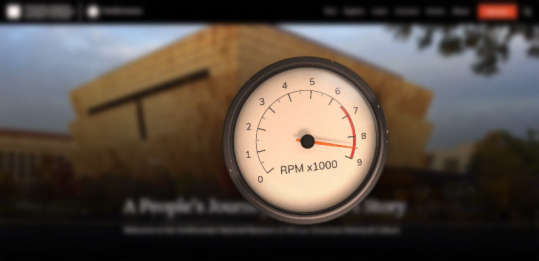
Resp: 8500 rpm
